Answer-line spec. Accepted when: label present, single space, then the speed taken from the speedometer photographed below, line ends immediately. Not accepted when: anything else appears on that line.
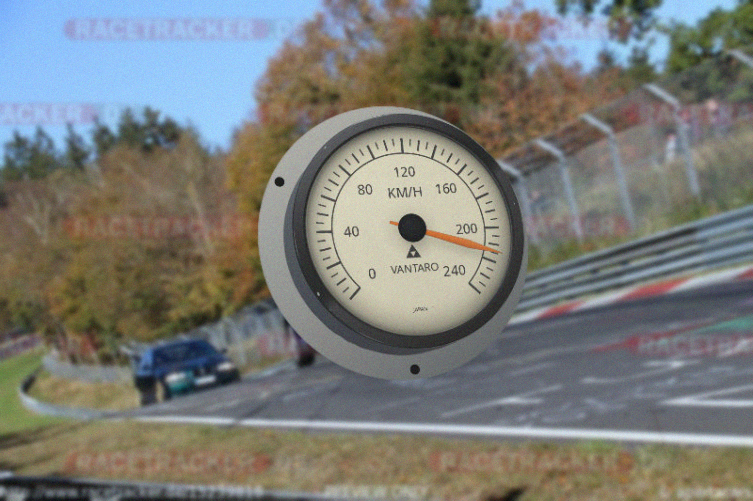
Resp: 215 km/h
